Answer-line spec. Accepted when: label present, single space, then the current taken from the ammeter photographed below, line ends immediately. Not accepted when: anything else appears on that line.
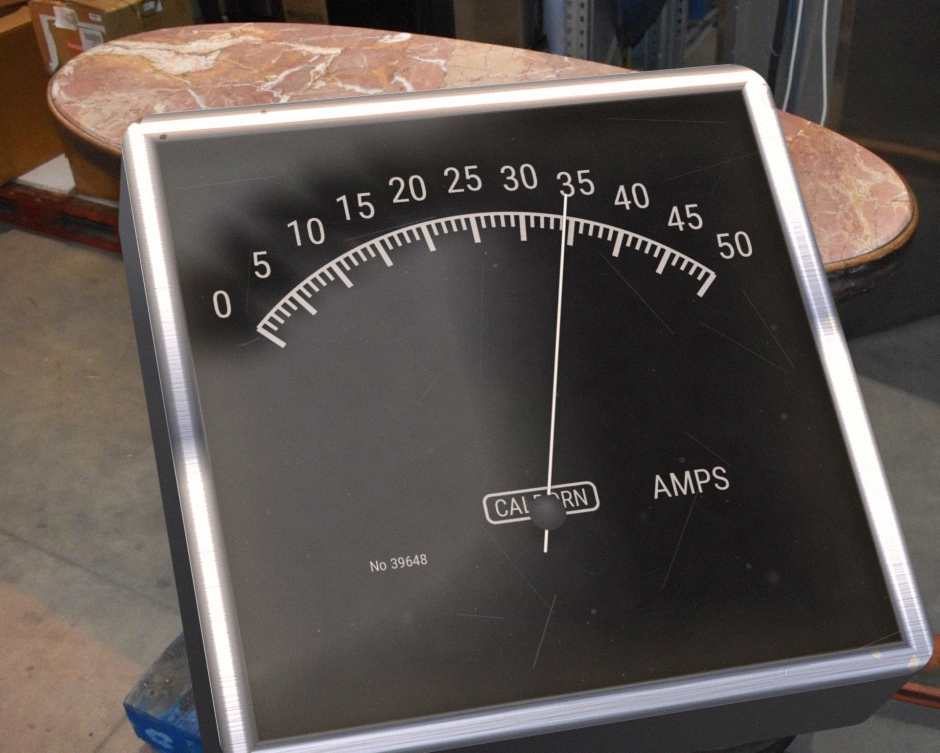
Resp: 34 A
